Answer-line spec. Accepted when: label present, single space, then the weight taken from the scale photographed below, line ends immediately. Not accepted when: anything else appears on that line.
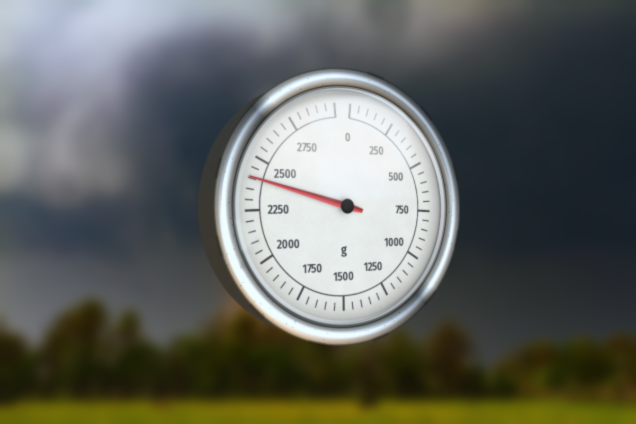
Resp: 2400 g
